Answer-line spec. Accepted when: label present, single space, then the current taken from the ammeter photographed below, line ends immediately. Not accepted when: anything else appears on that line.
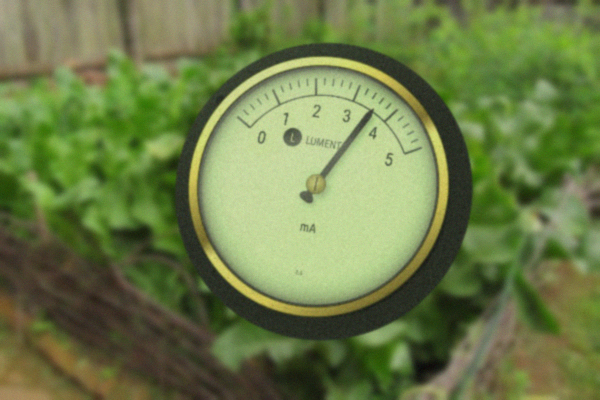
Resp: 3.6 mA
